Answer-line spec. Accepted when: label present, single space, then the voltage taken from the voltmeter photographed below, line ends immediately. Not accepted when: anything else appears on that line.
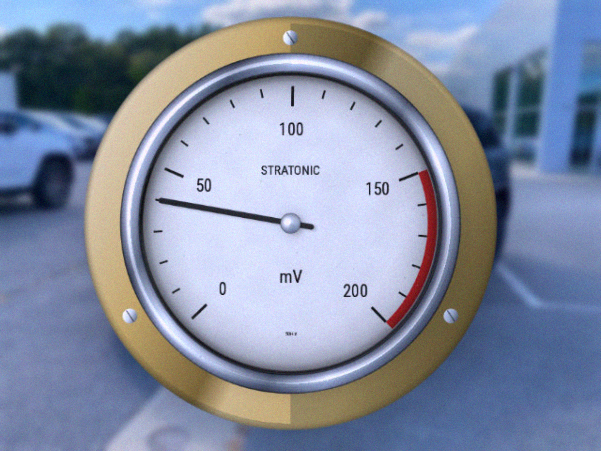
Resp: 40 mV
